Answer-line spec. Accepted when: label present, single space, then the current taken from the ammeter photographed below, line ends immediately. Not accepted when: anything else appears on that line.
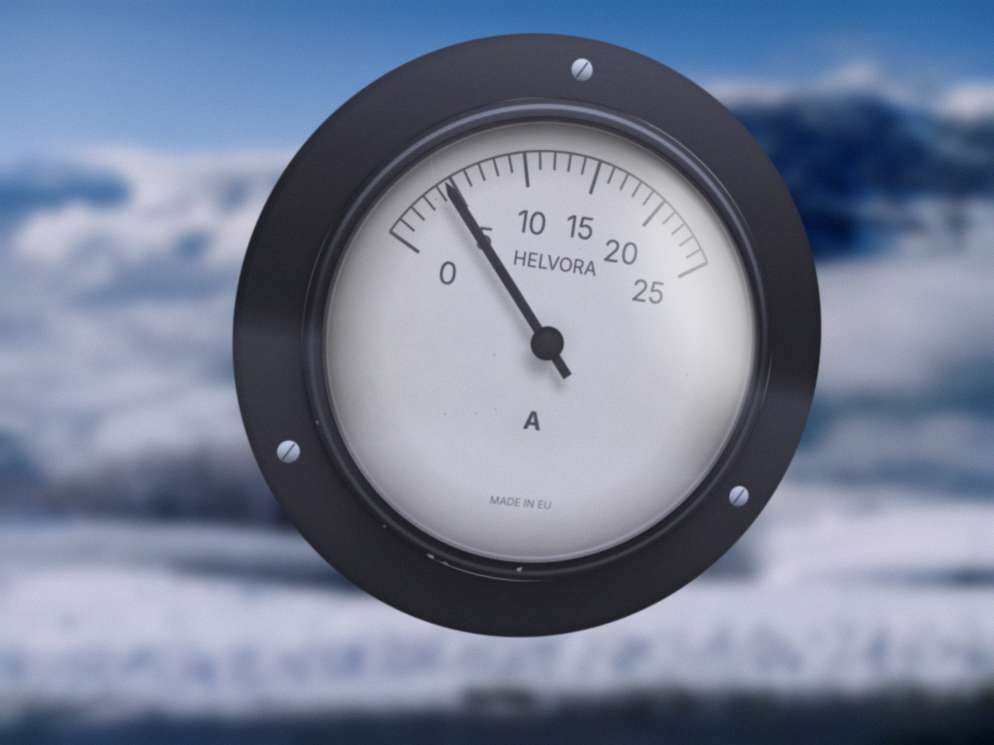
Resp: 4.5 A
